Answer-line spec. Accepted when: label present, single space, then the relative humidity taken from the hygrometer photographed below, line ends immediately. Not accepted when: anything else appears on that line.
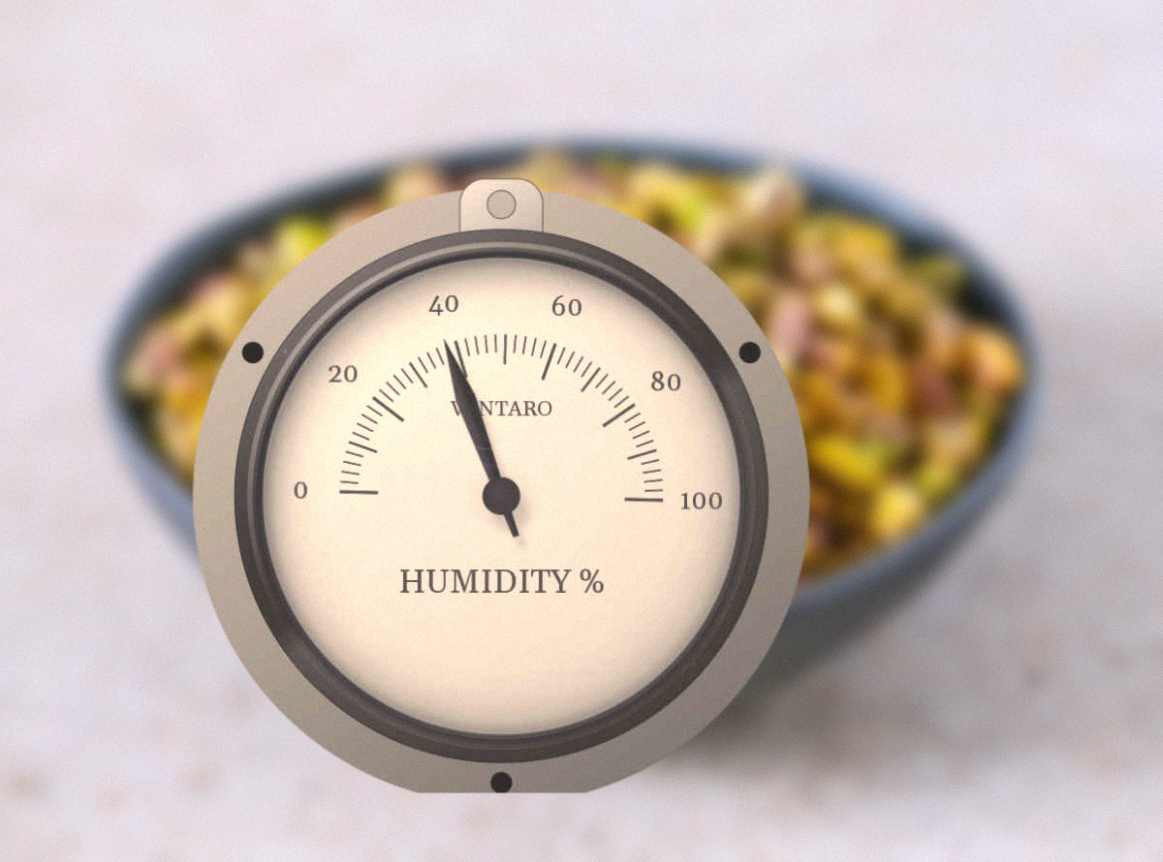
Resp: 38 %
